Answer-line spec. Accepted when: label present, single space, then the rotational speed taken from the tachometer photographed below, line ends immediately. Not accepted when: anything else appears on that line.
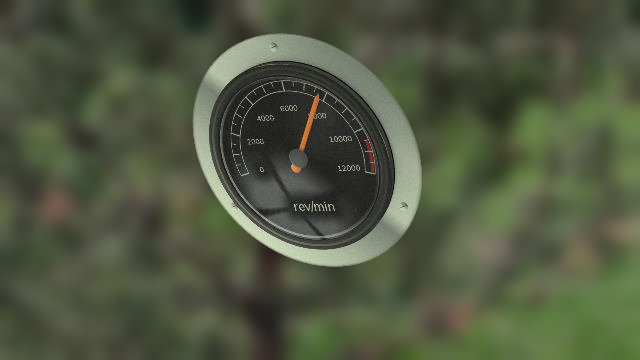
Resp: 7750 rpm
